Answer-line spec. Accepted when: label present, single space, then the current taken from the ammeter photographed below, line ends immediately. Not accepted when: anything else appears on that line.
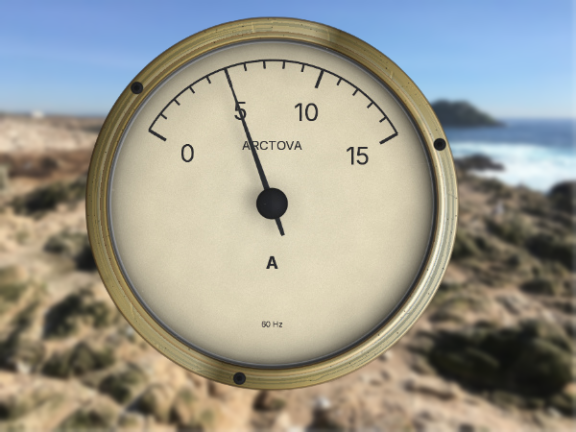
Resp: 5 A
